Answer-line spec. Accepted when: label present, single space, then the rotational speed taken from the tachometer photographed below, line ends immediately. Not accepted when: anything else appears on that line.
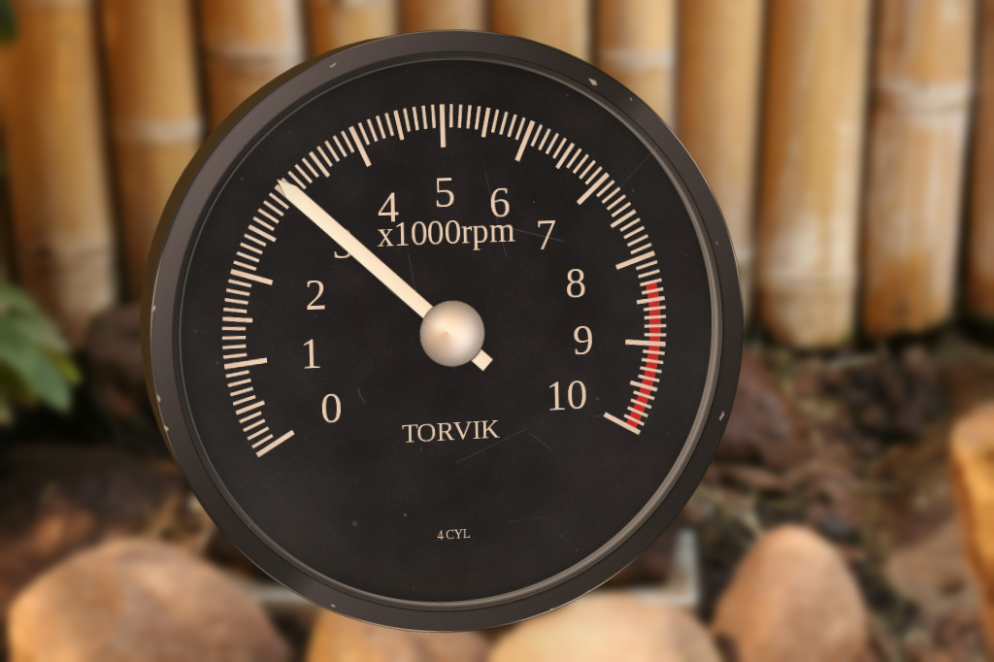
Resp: 3050 rpm
